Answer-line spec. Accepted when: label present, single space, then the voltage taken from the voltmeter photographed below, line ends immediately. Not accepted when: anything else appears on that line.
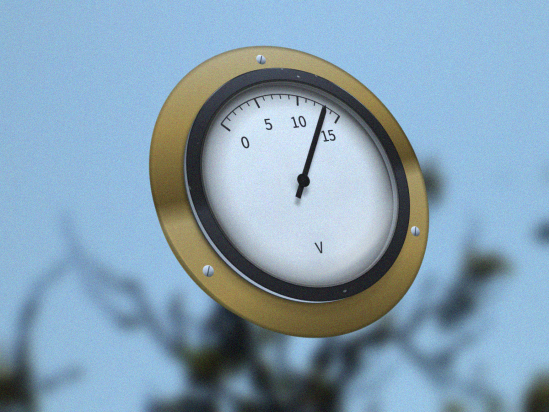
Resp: 13 V
